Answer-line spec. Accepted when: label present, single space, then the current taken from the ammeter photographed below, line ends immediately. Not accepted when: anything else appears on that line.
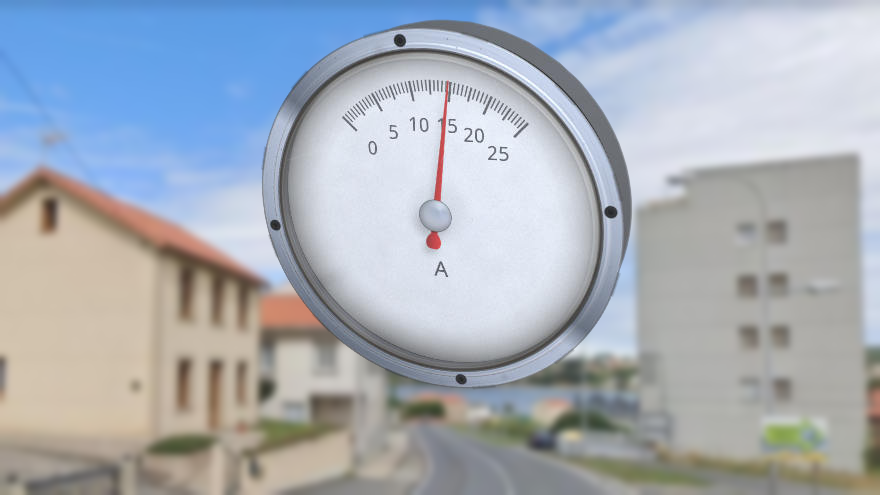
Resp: 15 A
